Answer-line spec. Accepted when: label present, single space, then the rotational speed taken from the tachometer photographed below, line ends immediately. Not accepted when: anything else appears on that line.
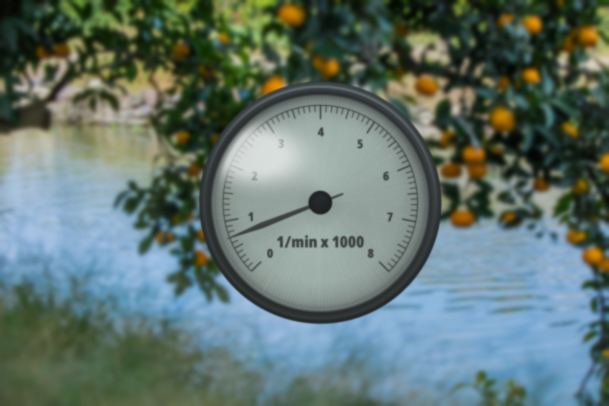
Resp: 700 rpm
